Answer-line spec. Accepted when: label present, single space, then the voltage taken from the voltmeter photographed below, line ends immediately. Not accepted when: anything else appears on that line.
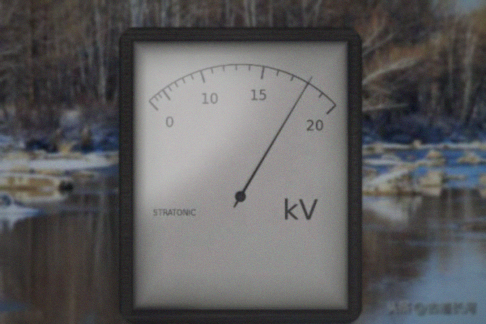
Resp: 18 kV
